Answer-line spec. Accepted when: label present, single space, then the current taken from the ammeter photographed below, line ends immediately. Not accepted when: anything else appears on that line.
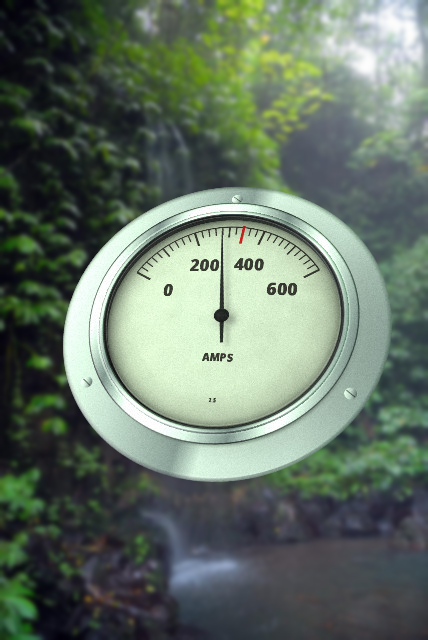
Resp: 280 A
